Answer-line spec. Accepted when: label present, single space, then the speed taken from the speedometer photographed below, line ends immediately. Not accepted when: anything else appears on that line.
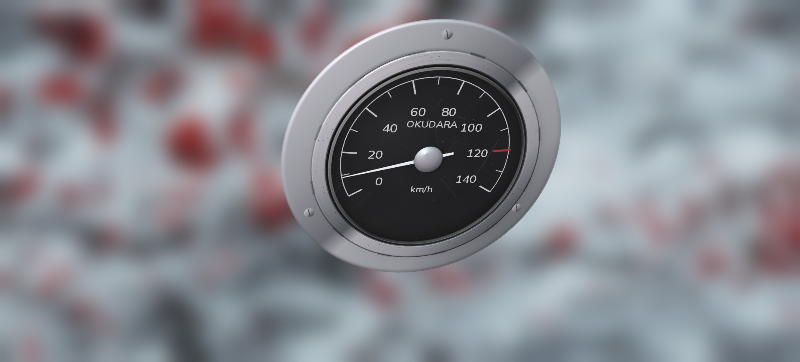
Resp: 10 km/h
